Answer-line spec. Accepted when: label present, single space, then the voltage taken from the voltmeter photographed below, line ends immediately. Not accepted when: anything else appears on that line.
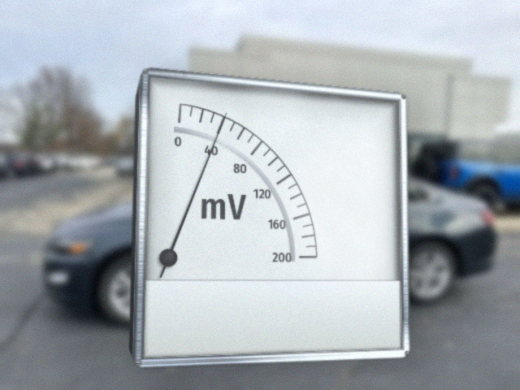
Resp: 40 mV
